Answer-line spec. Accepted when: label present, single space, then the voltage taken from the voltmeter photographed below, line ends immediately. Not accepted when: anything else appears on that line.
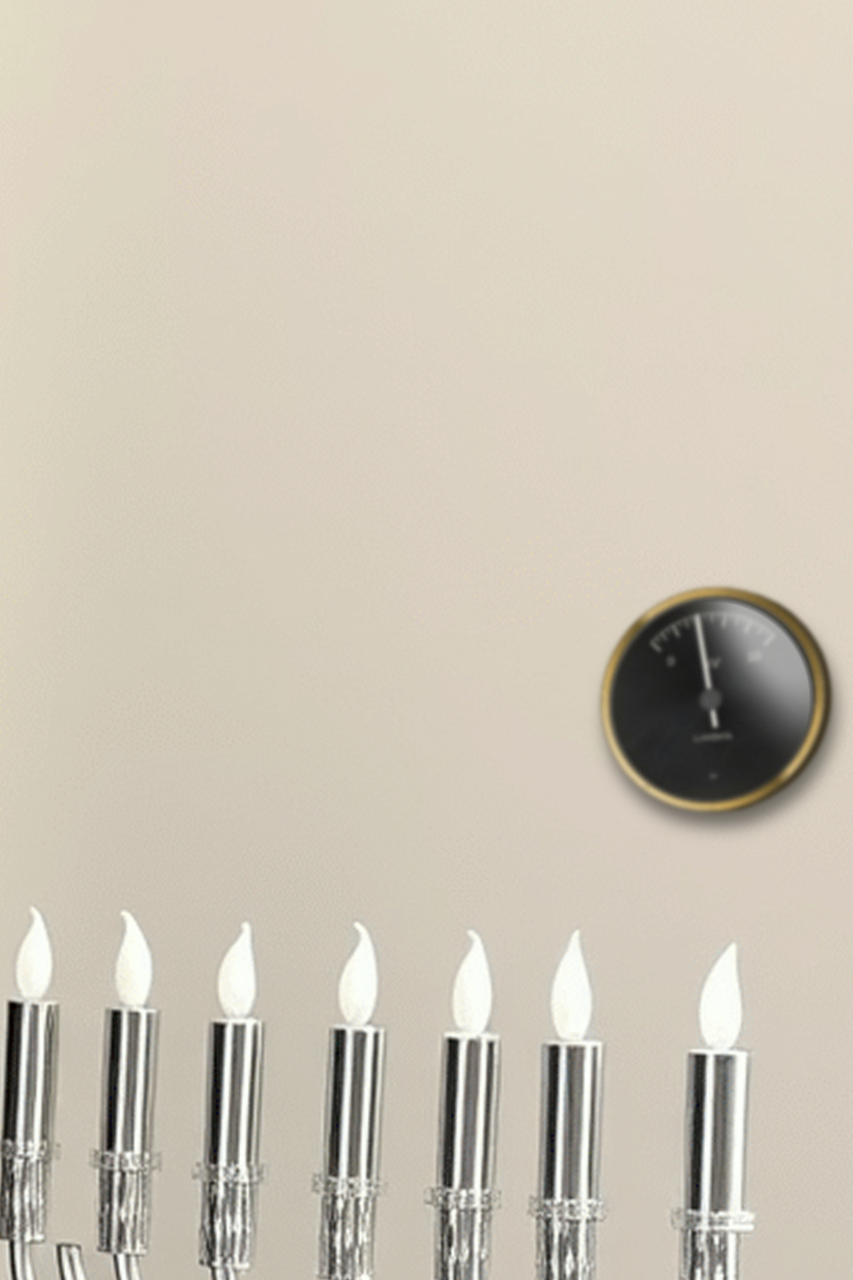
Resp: 4 kV
